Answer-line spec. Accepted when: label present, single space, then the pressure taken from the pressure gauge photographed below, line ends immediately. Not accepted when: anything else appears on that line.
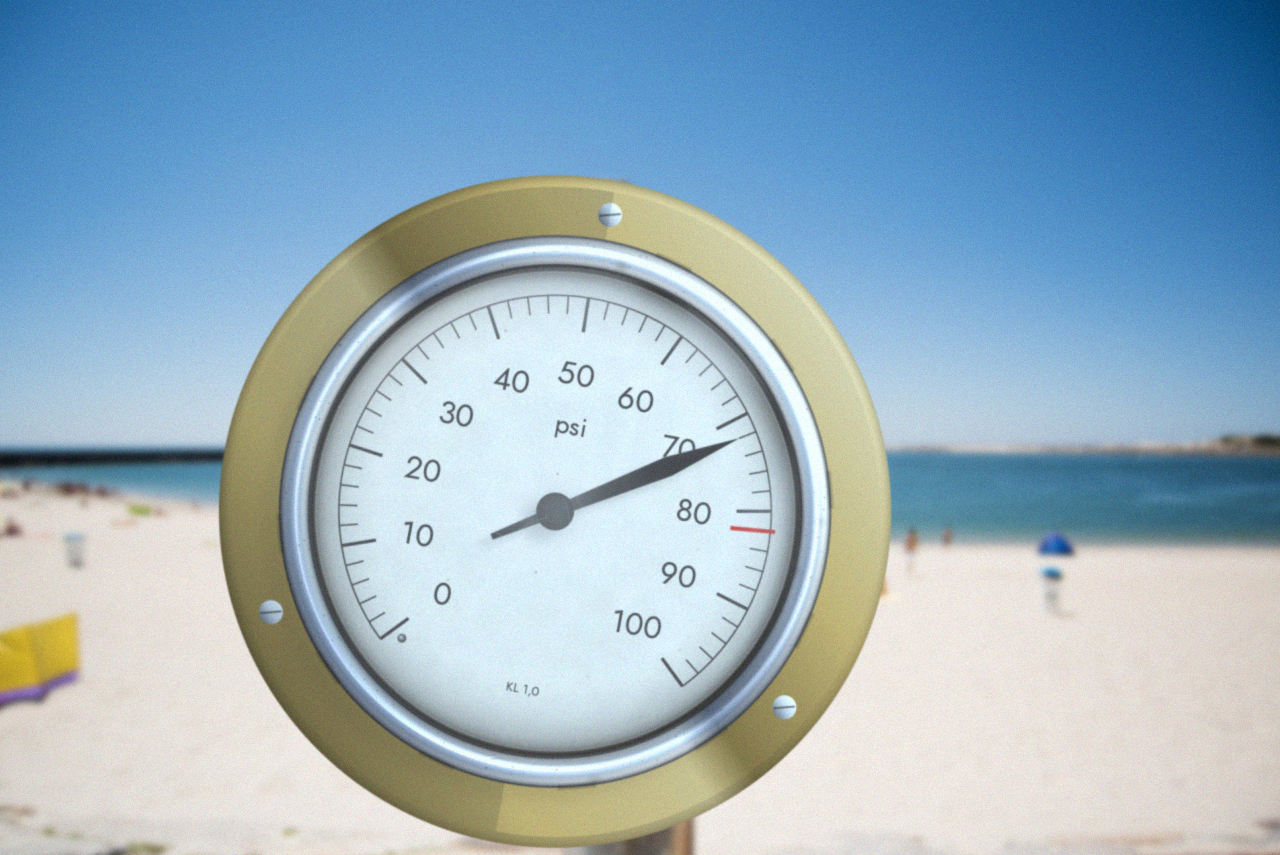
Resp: 72 psi
